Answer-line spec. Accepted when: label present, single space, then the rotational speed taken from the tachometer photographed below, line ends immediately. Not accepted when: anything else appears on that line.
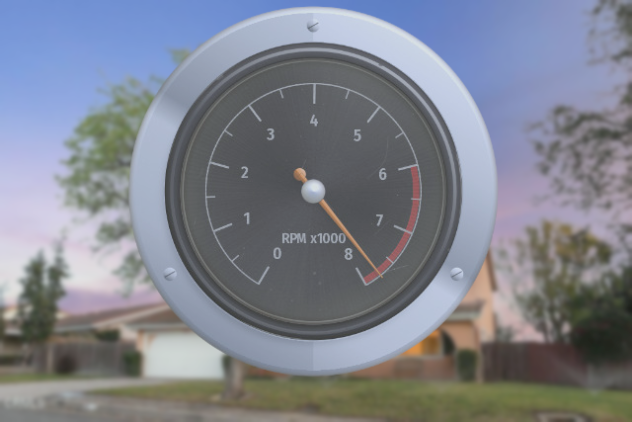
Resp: 7750 rpm
